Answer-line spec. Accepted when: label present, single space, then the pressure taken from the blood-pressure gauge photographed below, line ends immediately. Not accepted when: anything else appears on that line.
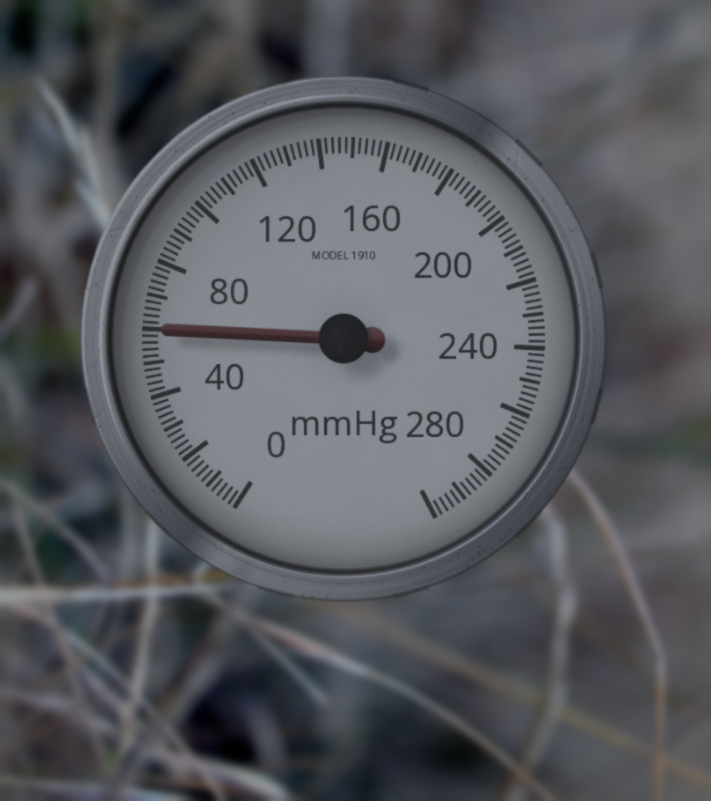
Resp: 60 mmHg
